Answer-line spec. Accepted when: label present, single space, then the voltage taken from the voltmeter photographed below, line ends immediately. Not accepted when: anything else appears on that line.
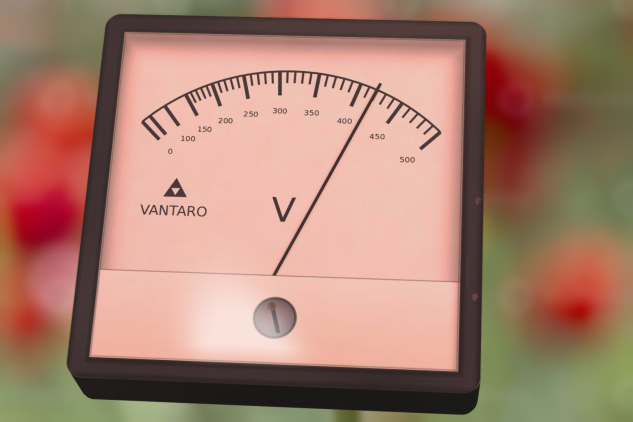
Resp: 420 V
